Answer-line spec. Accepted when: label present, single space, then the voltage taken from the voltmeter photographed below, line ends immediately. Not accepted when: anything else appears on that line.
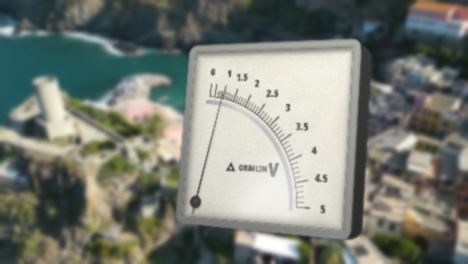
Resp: 1 V
